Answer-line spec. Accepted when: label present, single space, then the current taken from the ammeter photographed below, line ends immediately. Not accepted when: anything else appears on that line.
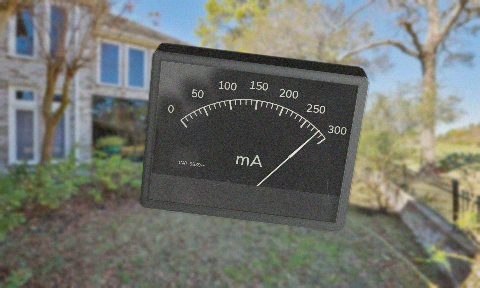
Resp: 280 mA
